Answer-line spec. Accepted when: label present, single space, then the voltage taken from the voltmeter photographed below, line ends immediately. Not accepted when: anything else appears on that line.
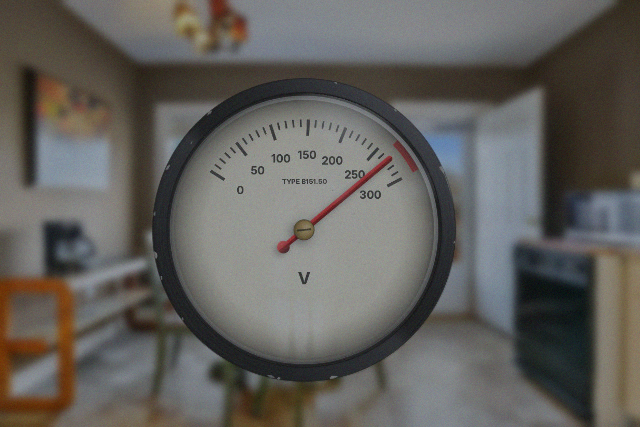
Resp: 270 V
